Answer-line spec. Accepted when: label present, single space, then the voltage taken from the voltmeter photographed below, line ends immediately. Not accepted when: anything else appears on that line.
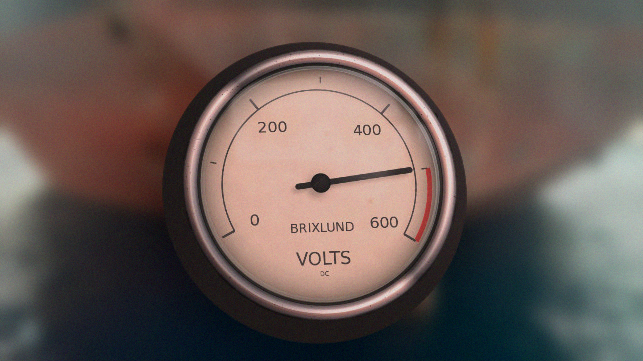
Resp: 500 V
